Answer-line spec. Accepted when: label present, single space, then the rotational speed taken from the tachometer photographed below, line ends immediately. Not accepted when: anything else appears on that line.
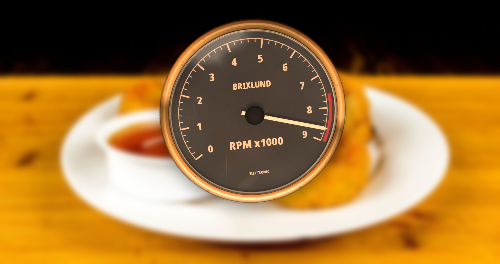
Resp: 8600 rpm
